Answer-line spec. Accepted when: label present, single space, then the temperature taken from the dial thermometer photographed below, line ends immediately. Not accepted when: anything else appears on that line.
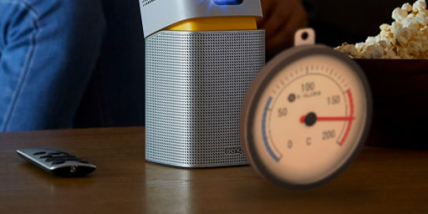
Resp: 175 °C
